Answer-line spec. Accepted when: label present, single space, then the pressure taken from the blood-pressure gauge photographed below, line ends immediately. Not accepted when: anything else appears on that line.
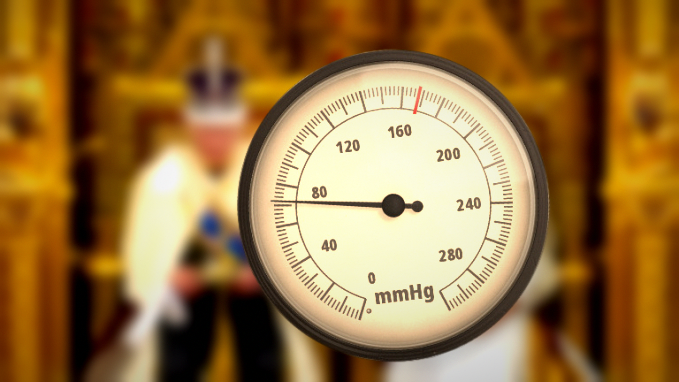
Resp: 72 mmHg
